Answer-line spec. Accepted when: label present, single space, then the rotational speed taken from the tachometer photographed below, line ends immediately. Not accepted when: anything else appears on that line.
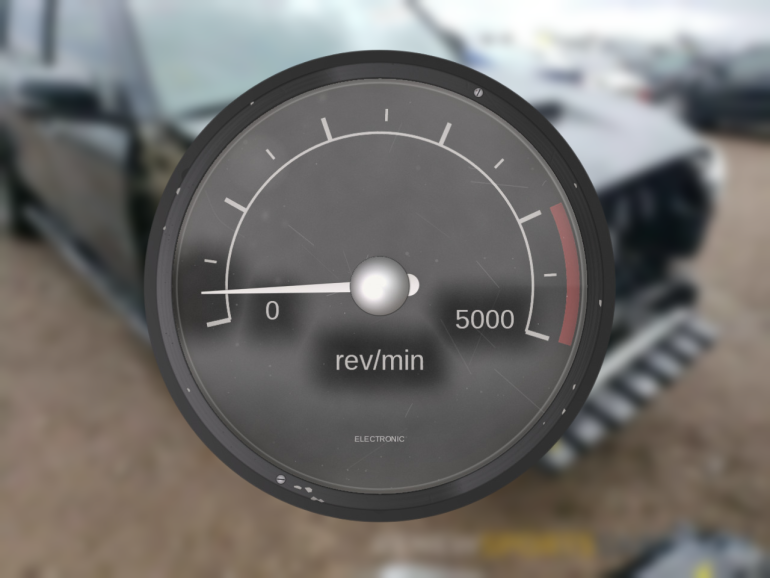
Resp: 250 rpm
